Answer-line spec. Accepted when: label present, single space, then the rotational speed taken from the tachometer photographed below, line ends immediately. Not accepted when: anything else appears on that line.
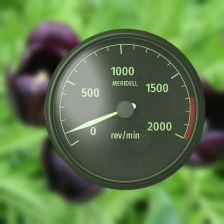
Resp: 100 rpm
